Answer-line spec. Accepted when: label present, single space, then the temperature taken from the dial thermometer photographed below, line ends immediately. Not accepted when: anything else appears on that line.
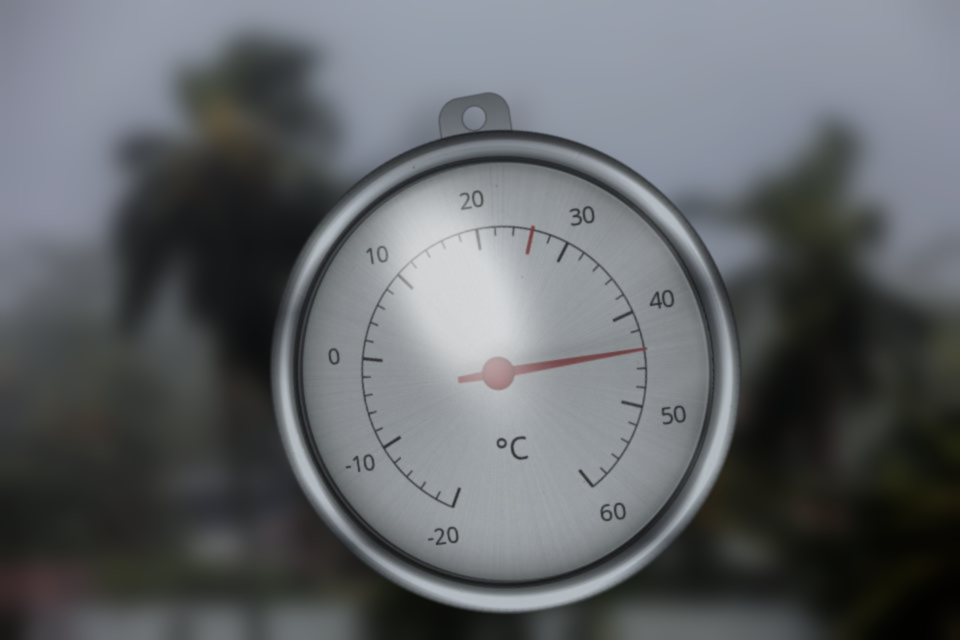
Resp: 44 °C
